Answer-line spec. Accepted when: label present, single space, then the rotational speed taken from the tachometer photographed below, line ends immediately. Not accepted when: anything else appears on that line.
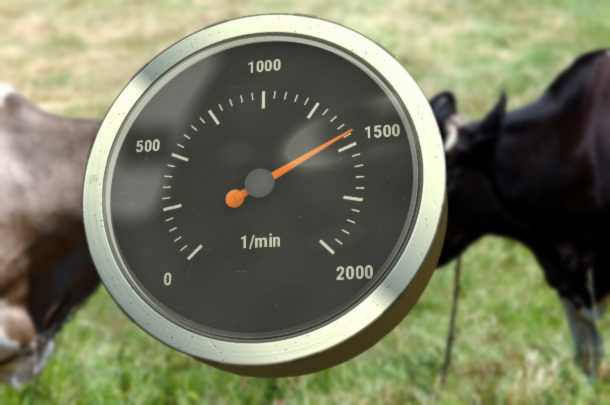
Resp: 1450 rpm
